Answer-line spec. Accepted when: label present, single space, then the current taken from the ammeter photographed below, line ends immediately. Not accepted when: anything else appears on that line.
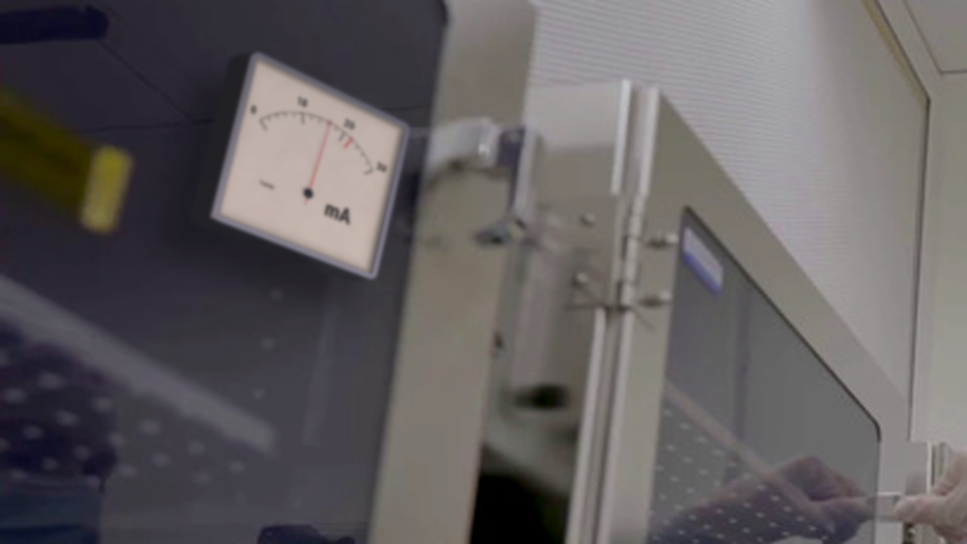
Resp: 16 mA
